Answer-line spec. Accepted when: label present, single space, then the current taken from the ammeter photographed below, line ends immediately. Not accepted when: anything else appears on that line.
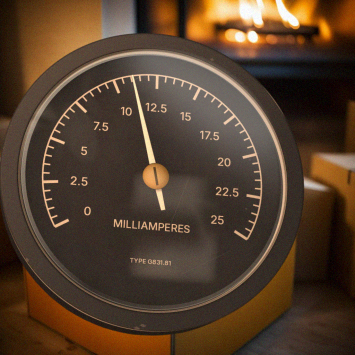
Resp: 11 mA
